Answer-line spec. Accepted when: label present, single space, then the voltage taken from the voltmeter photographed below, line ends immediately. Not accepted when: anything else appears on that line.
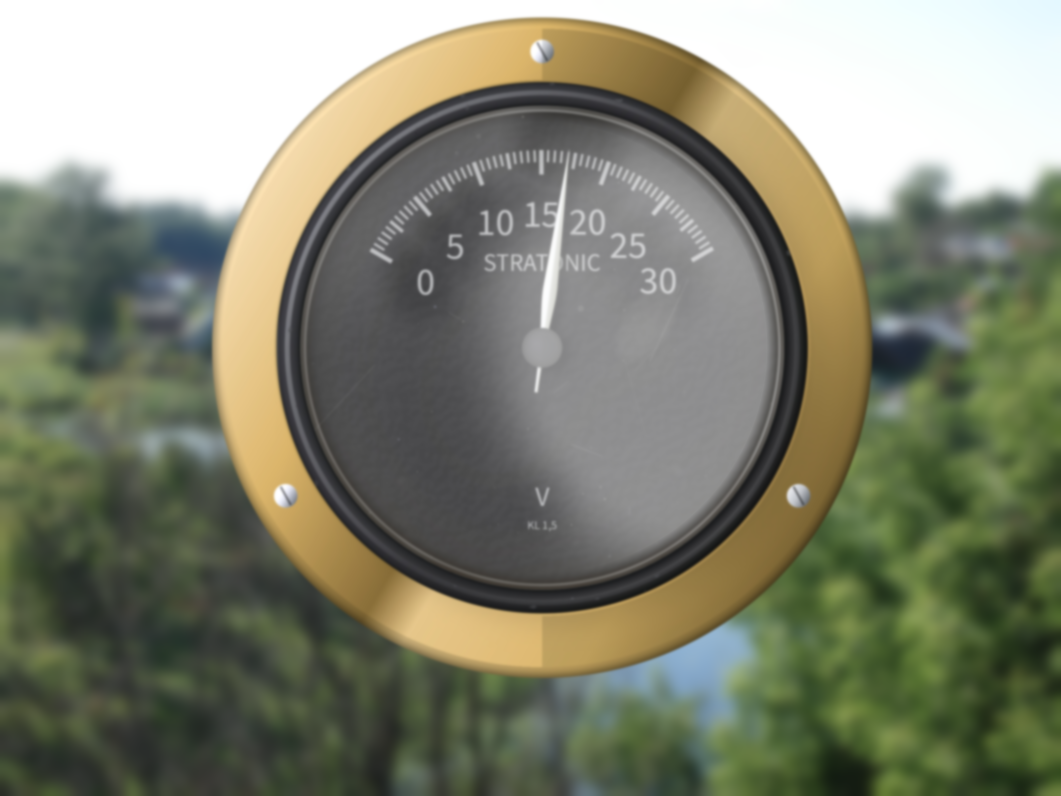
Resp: 17 V
